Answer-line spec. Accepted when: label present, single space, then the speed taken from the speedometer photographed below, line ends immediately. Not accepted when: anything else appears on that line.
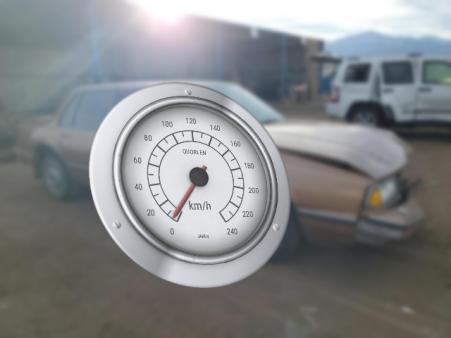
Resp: 5 km/h
